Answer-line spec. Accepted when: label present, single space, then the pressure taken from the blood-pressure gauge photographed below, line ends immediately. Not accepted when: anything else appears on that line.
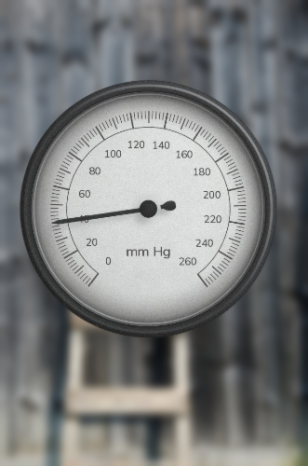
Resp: 40 mmHg
